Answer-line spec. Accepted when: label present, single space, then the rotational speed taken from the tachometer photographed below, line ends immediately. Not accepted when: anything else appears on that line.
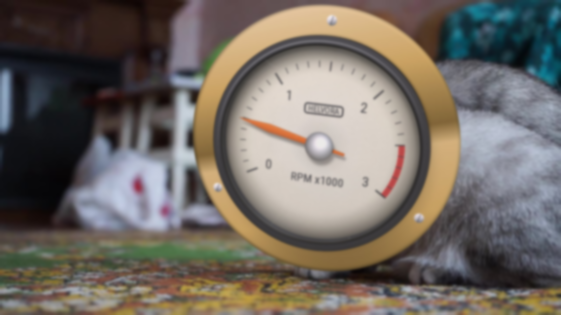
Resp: 500 rpm
